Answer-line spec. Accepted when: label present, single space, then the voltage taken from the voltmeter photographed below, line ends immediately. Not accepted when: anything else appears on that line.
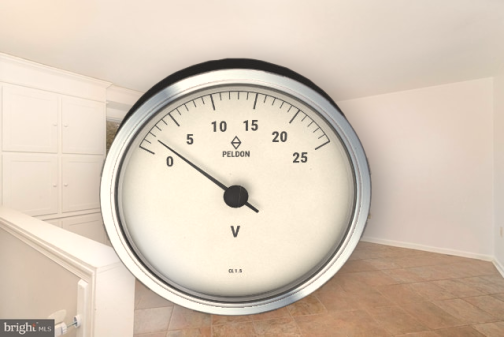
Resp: 2 V
